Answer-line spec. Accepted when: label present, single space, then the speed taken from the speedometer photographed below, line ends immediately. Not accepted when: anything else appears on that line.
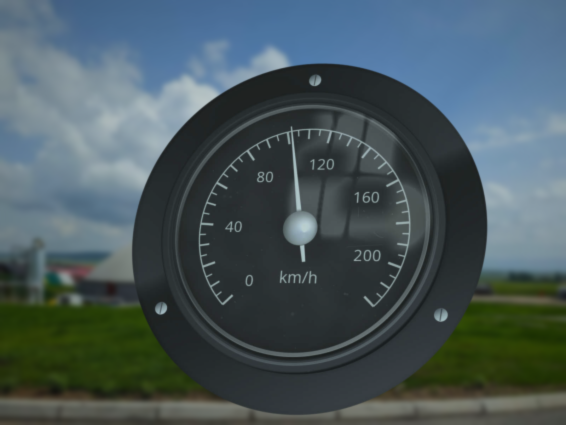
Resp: 102.5 km/h
